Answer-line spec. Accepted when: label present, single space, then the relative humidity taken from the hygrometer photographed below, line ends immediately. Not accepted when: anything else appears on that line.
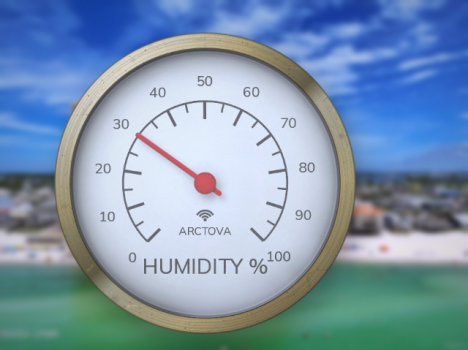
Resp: 30 %
